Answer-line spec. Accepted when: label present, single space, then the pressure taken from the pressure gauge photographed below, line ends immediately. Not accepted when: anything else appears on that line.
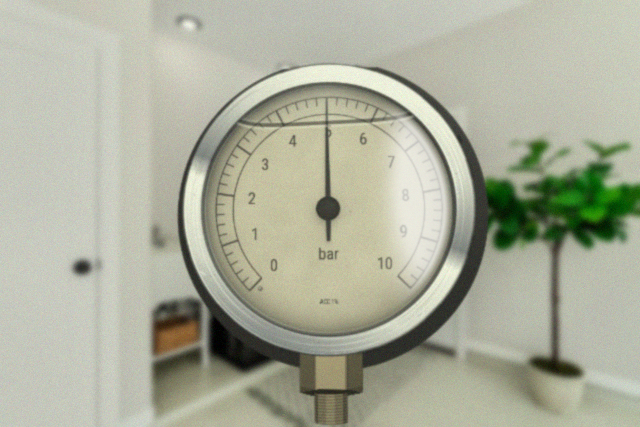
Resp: 5 bar
